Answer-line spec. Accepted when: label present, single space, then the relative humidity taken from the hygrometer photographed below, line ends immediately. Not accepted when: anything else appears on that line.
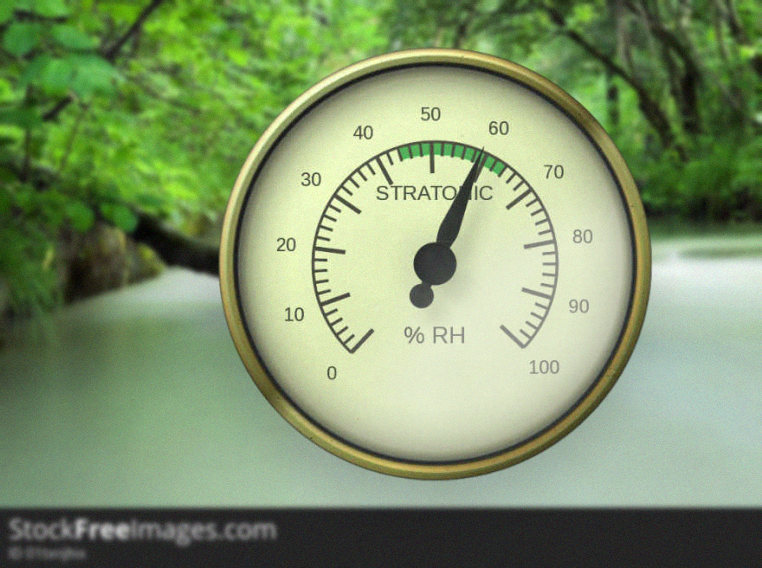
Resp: 59 %
